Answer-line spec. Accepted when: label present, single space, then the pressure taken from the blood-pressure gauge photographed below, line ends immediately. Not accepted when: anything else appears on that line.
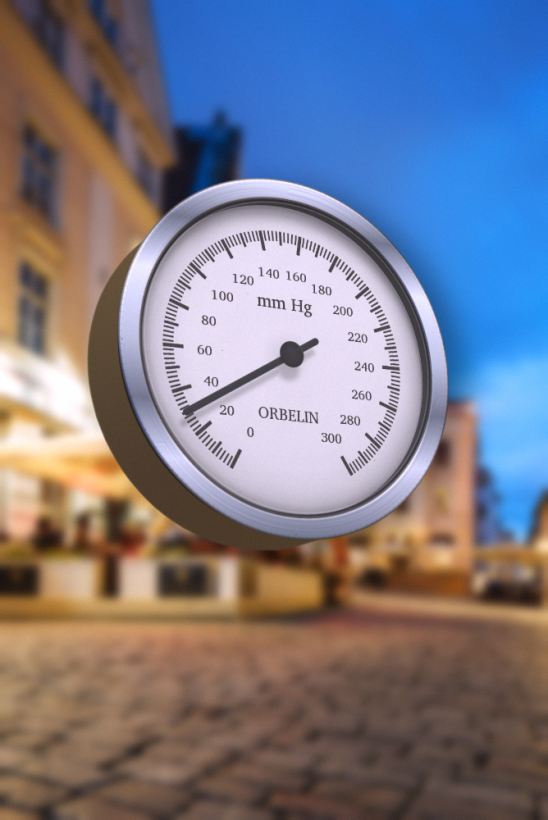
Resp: 30 mmHg
